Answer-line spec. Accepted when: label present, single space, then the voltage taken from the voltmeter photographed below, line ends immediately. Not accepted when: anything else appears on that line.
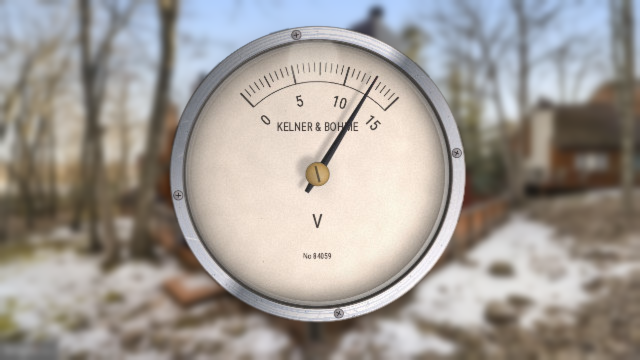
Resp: 12.5 V
